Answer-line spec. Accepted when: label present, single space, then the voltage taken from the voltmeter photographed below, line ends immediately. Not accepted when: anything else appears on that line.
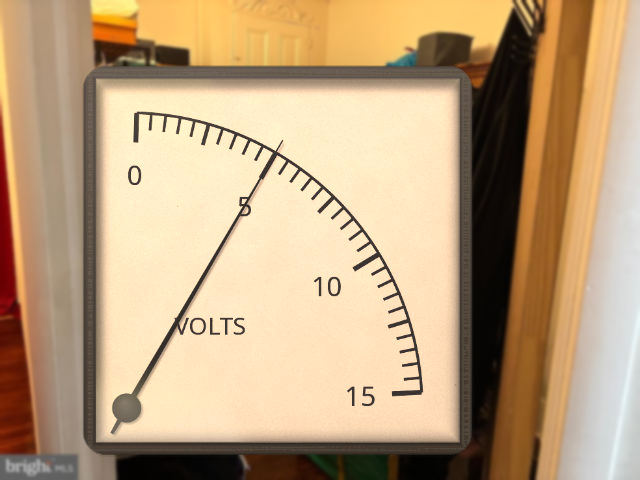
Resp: 5 V
